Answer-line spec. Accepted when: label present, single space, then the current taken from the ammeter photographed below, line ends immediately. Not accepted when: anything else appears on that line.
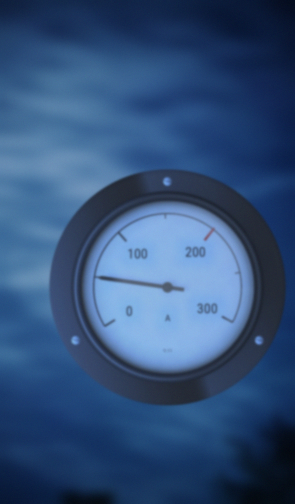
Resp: 50 A
